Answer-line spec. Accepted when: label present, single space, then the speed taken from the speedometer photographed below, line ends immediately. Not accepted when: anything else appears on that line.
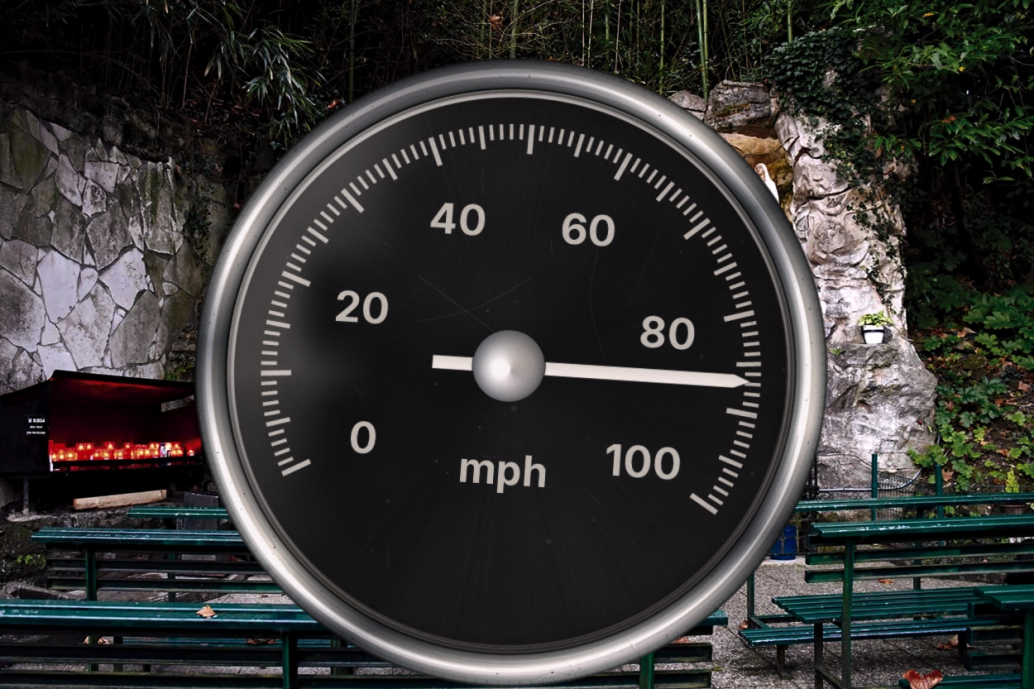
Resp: 87 mph
